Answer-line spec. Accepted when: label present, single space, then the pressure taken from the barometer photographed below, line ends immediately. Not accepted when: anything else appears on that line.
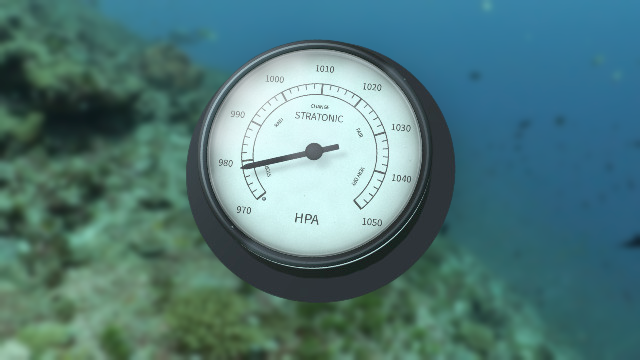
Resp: 978 hPa
